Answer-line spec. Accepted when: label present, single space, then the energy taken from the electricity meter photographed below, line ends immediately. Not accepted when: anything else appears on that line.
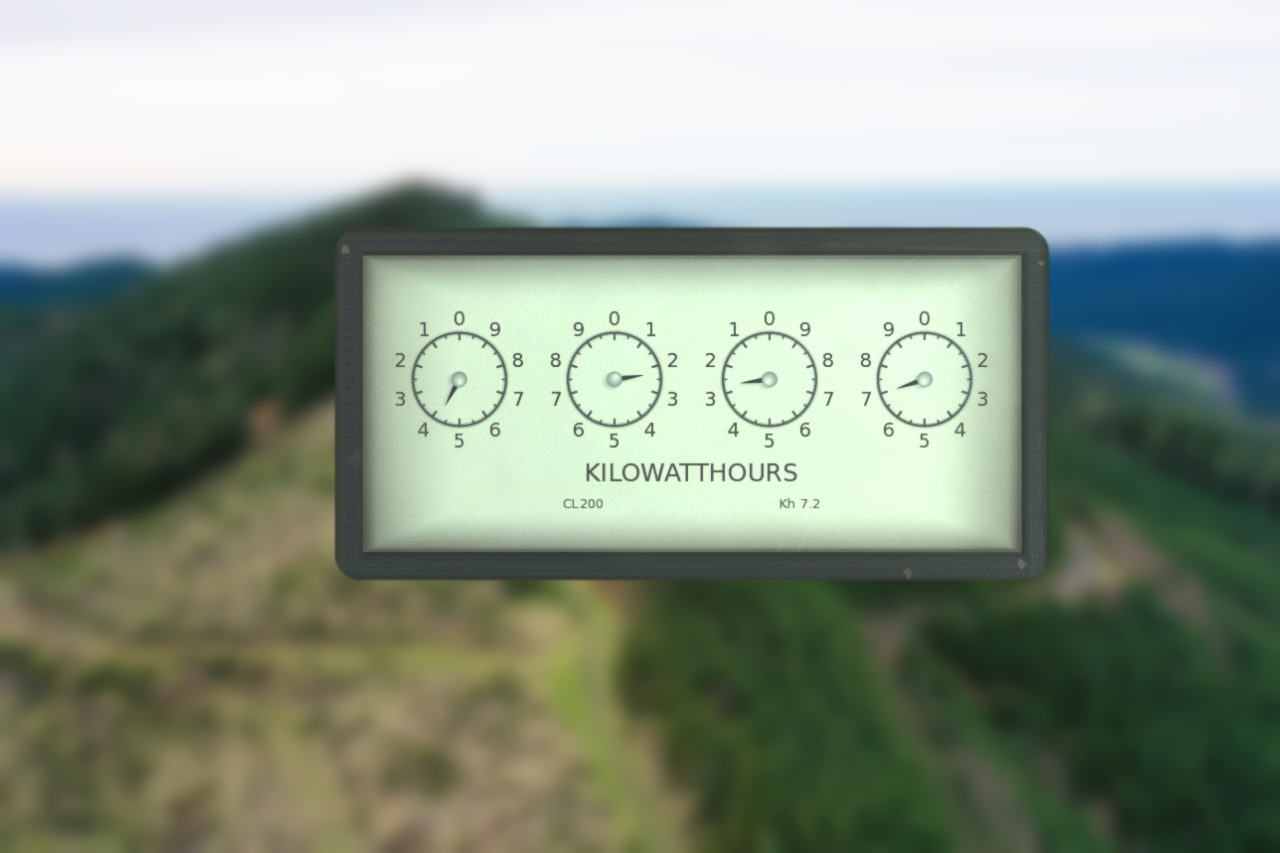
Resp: 4227 kWh
